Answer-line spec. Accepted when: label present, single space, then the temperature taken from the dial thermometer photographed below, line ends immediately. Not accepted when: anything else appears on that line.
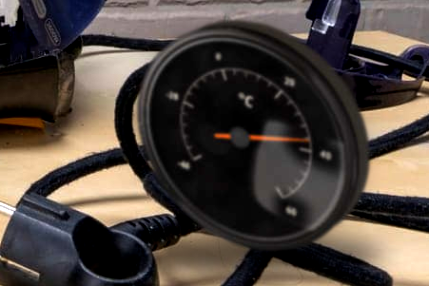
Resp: 36 °C
